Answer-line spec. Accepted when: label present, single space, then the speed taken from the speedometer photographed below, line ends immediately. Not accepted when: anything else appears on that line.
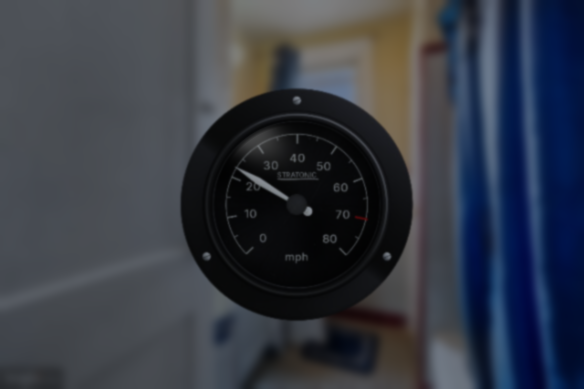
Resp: 22.5 mph
